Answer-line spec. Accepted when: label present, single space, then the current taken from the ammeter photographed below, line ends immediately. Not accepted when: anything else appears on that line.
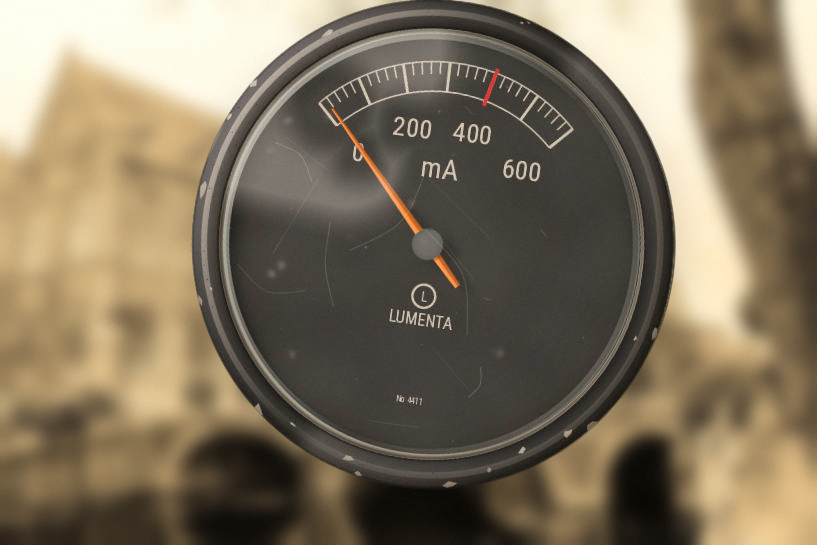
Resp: 20 mA
